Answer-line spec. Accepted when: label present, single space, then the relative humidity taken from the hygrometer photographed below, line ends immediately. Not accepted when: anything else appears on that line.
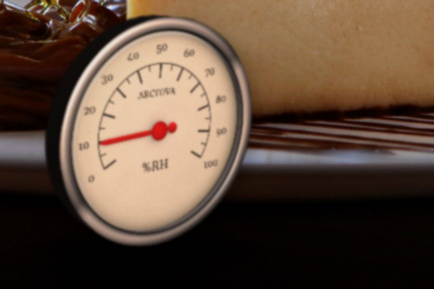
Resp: 10 %
